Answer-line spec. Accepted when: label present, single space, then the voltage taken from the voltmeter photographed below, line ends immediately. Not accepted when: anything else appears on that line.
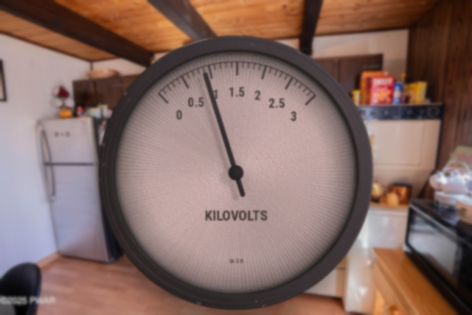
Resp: 0.9 kV
